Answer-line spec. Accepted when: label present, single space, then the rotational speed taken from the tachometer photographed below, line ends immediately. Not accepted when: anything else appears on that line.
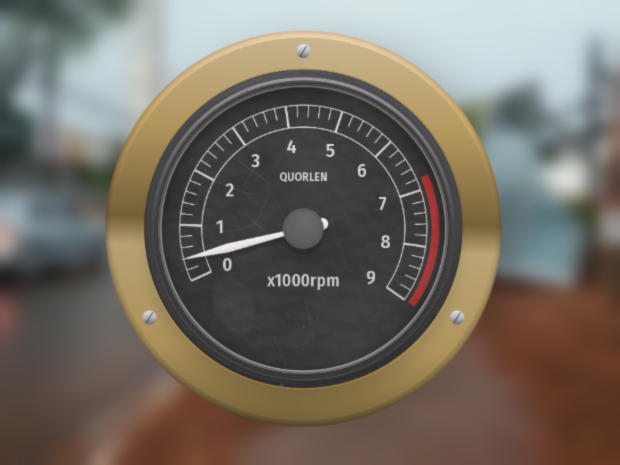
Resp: 400 rpm
